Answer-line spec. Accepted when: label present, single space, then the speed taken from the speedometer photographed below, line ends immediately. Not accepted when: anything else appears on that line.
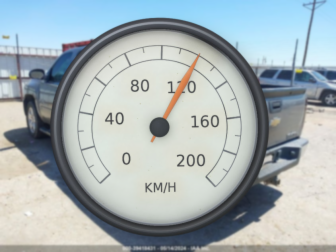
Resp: 120 km/h
